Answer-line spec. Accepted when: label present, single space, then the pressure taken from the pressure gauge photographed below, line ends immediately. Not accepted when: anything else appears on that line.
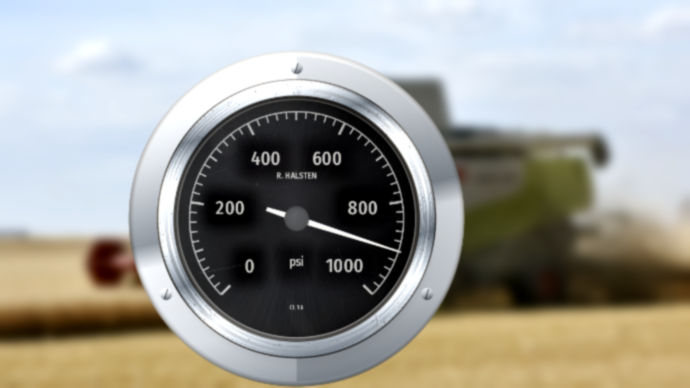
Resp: 900 psi
